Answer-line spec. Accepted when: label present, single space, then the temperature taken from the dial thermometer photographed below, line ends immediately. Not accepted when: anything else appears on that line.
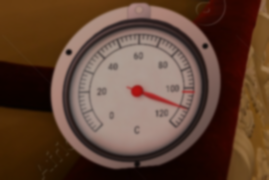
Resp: 110 °C
